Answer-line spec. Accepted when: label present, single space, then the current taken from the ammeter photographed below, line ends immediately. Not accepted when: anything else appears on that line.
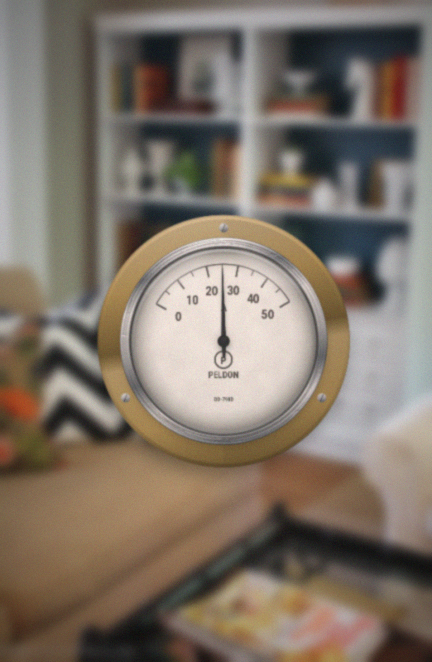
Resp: 25 A
